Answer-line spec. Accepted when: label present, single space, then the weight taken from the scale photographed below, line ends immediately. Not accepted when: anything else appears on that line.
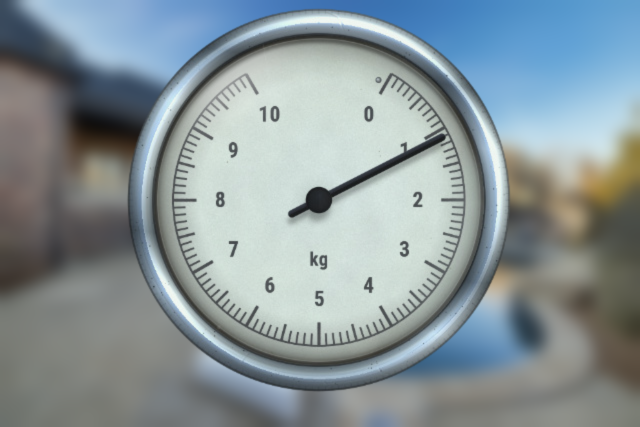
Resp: 1.1 kg
